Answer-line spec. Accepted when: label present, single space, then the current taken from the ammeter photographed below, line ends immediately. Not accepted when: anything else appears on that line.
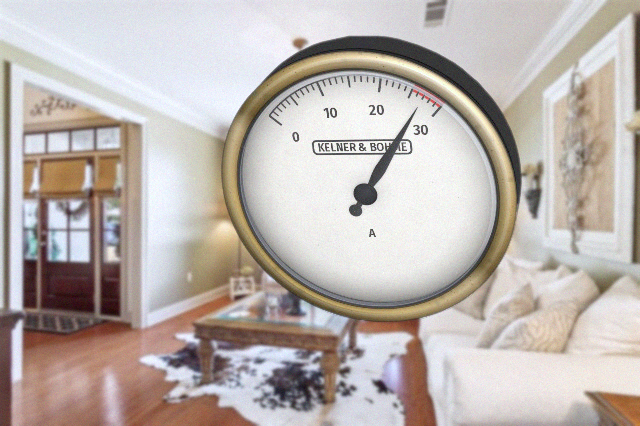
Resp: 27 A
